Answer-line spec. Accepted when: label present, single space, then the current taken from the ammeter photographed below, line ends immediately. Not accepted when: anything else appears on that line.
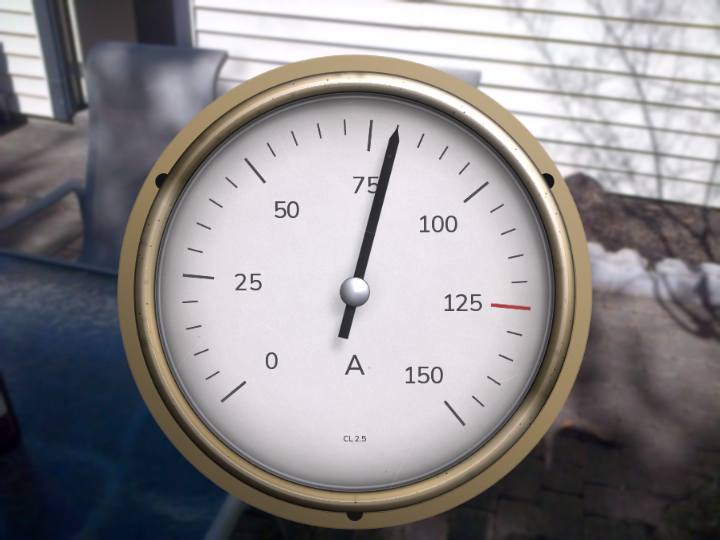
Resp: 80 A
